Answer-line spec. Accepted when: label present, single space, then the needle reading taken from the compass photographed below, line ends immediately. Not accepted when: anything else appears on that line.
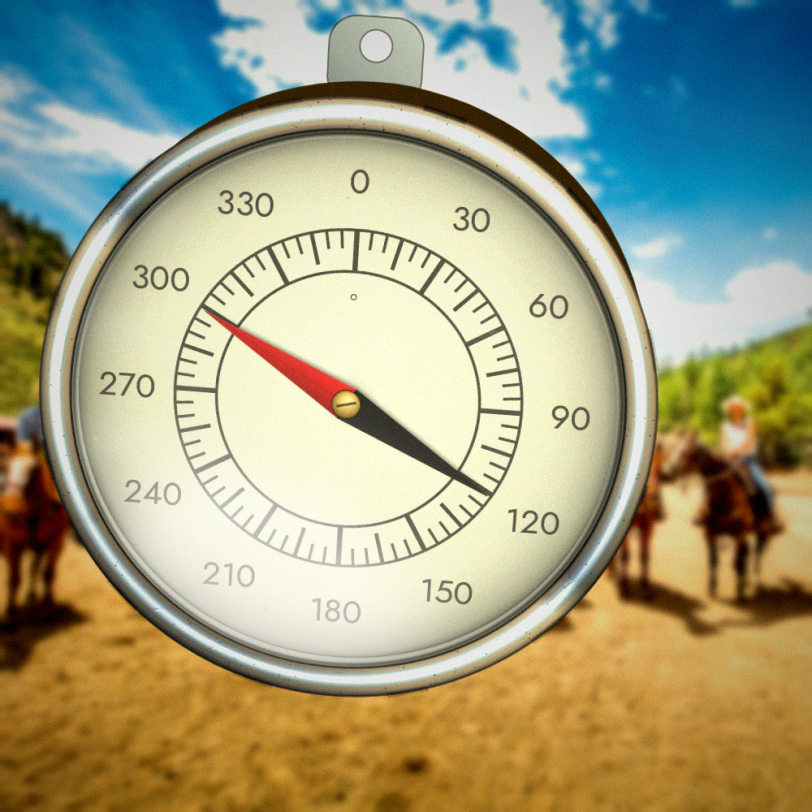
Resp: 300 °
